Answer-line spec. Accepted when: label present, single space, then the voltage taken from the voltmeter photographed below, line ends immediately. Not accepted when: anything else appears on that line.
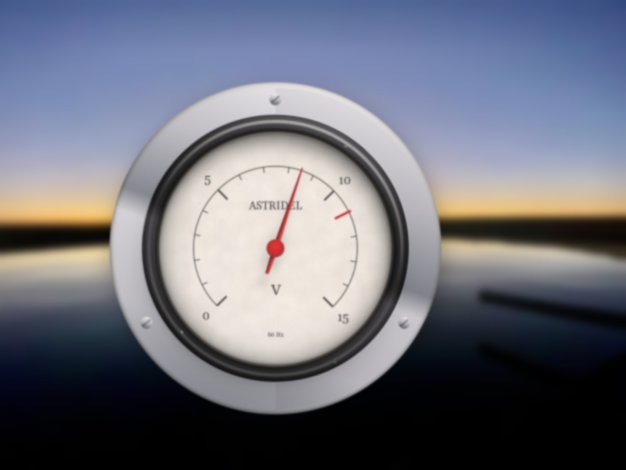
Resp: 8.5 V
